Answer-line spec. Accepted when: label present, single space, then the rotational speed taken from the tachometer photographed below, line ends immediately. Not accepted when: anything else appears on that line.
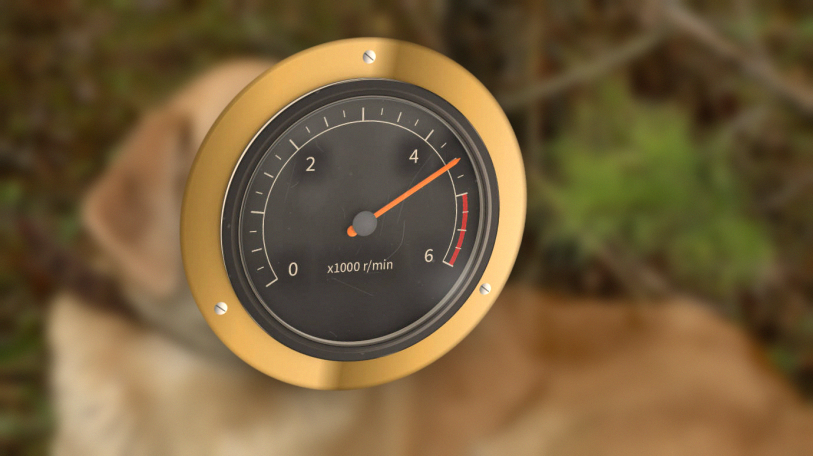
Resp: 4500 rpm
